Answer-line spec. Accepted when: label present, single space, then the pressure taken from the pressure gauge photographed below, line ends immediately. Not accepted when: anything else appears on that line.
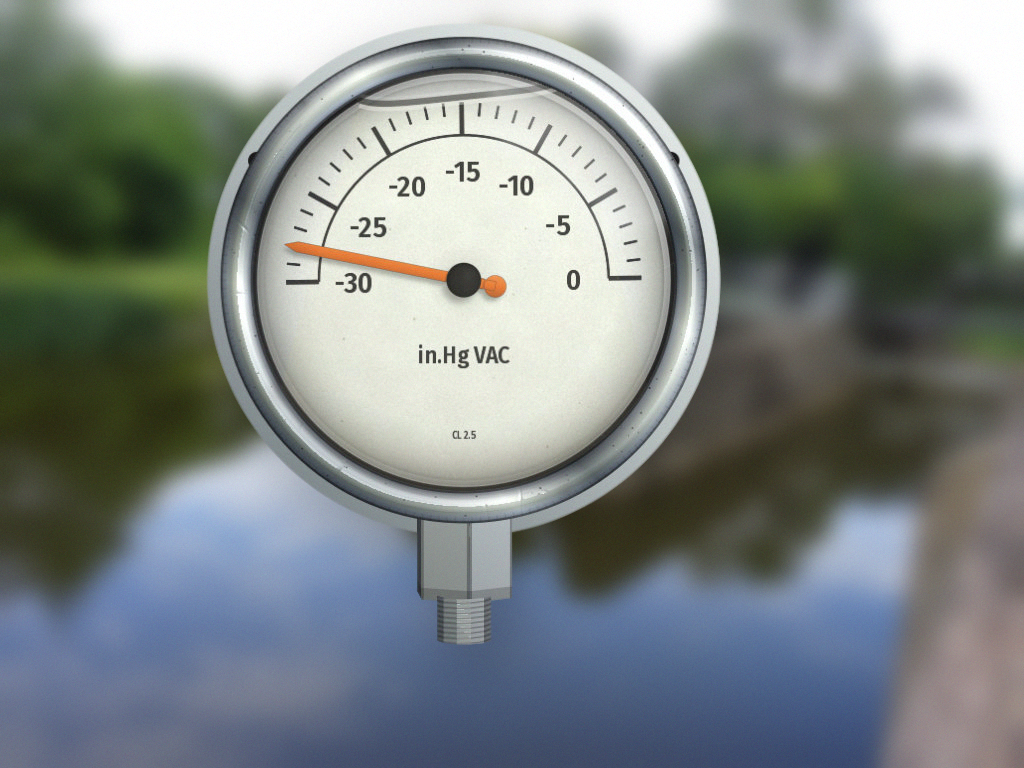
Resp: -28 inHg
